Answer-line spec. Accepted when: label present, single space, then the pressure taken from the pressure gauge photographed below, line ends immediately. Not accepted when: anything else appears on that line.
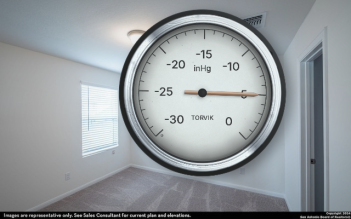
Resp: -5 inHg
